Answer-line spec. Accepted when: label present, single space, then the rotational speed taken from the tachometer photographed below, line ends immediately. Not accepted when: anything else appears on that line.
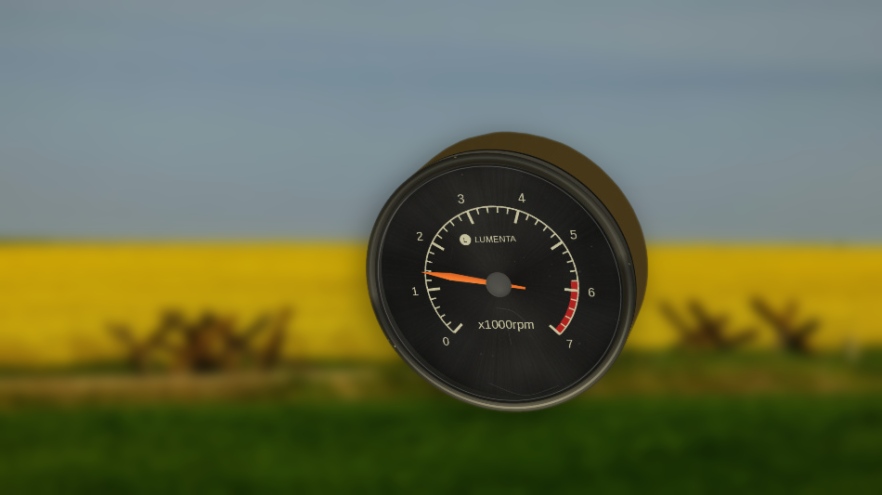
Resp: 1400 rpm
